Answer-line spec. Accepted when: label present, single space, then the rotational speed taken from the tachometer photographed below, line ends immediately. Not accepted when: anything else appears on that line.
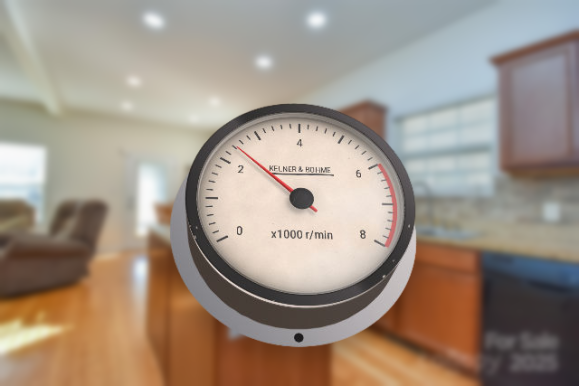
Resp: 2400 rpm
